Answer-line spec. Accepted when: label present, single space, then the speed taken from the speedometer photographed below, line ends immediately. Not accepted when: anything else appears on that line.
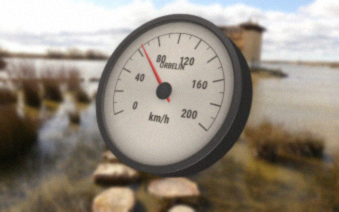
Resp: 65 km/h
